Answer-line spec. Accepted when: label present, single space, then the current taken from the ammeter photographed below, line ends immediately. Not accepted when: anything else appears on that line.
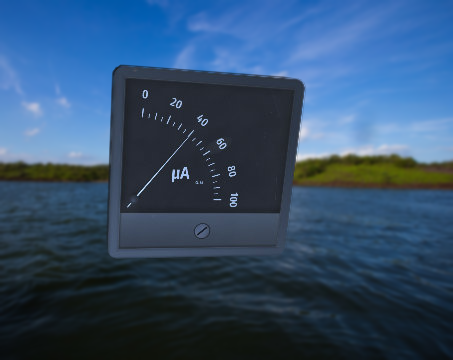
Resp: 40 µA
